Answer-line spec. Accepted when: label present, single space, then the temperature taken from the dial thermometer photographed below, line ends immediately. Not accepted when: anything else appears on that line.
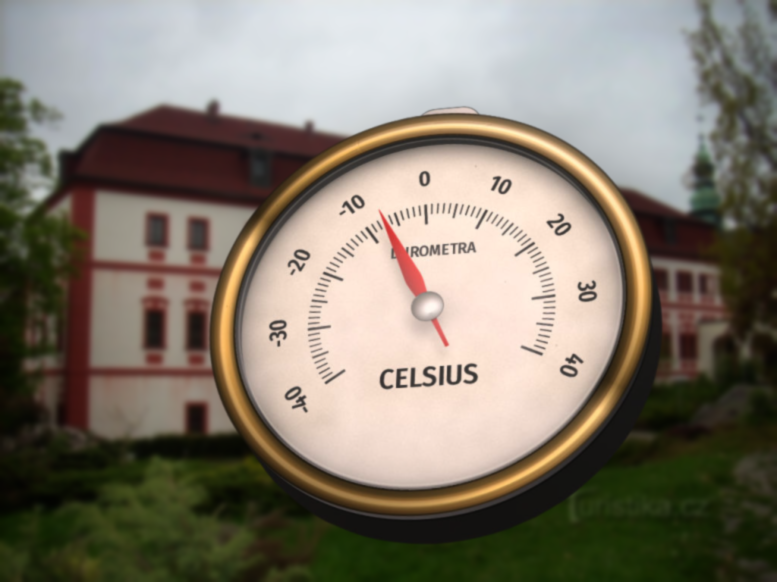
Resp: -7 °C
